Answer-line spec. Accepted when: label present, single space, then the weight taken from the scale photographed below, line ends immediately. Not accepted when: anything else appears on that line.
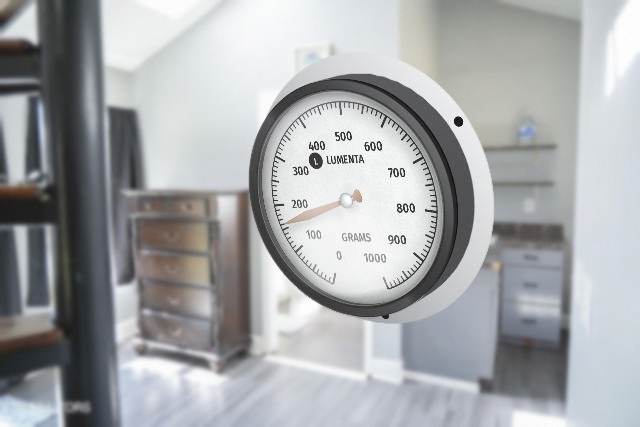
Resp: 160 g
